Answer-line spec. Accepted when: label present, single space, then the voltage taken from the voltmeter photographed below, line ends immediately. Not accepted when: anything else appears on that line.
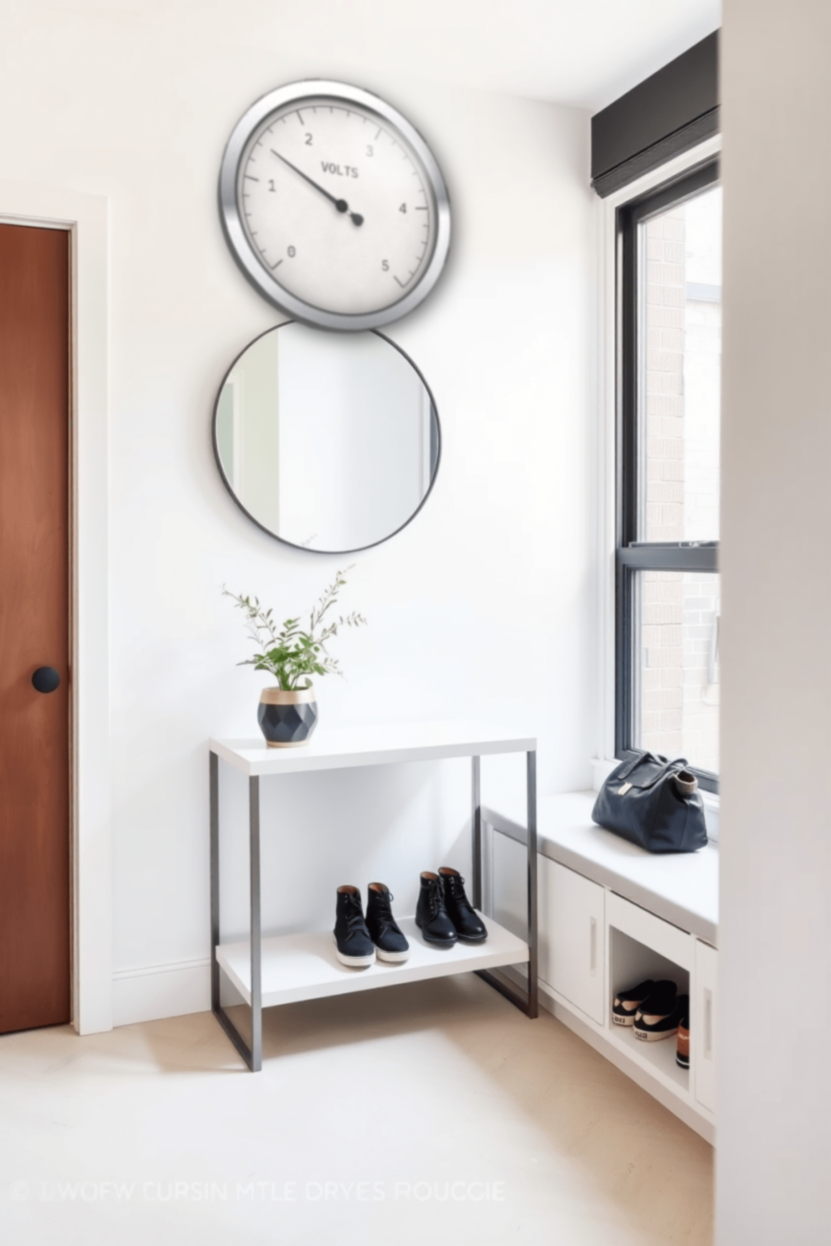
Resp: 1.4 V
